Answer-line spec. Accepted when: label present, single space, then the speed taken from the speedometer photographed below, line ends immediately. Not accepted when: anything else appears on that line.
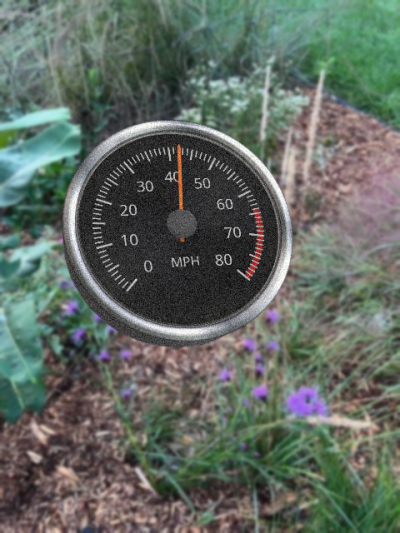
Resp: 42 mph
